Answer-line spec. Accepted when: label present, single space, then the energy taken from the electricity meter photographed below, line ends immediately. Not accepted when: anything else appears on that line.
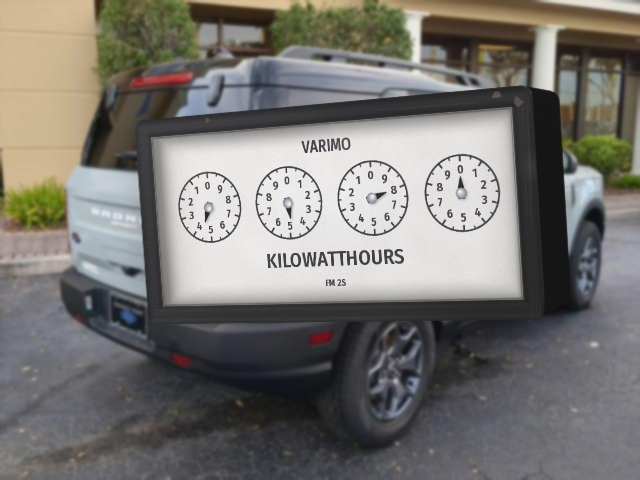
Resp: 4480 kWh
